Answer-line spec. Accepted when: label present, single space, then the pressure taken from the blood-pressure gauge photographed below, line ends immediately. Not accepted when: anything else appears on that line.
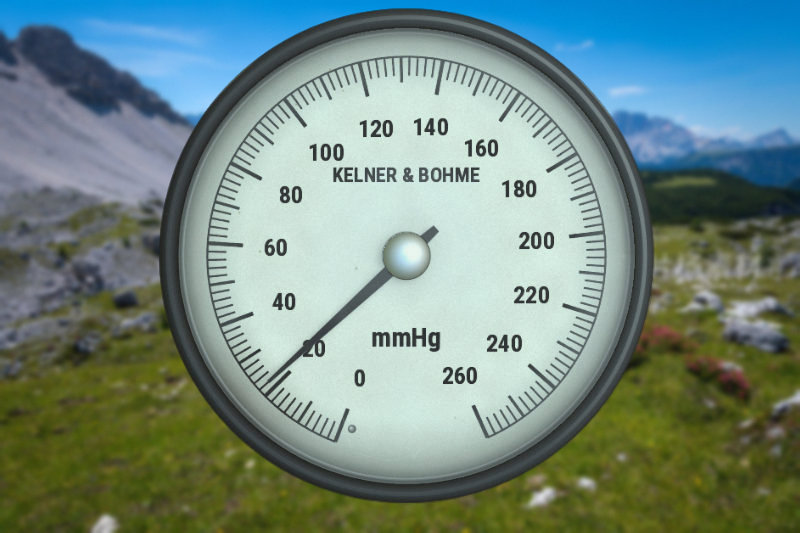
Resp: 22 mmHg
